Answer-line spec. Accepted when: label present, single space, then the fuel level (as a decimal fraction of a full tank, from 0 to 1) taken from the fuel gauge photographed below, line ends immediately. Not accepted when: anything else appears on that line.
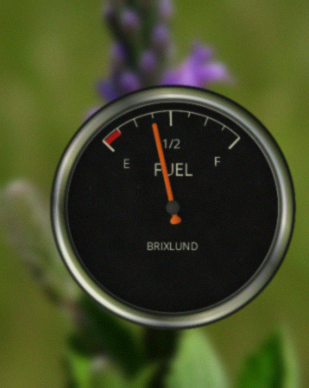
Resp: 0.375
